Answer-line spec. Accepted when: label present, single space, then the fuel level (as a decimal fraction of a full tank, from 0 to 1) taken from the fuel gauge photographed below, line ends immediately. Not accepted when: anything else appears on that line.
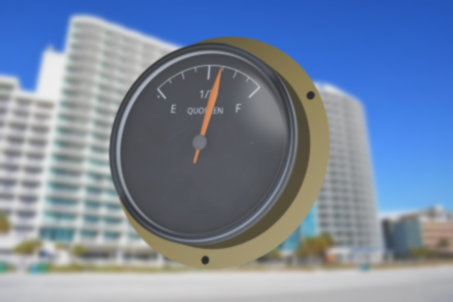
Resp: 0.625
